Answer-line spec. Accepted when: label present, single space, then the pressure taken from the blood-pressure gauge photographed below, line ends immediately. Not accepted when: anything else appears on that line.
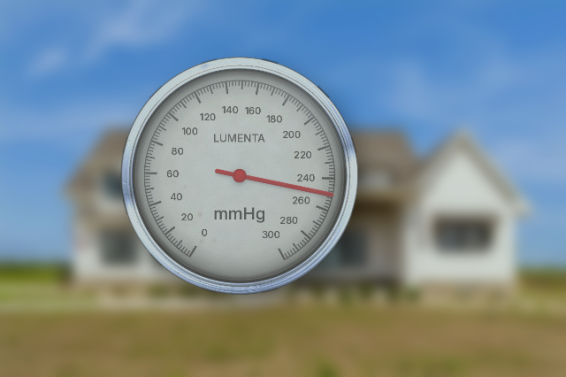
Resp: 250 mmHg
